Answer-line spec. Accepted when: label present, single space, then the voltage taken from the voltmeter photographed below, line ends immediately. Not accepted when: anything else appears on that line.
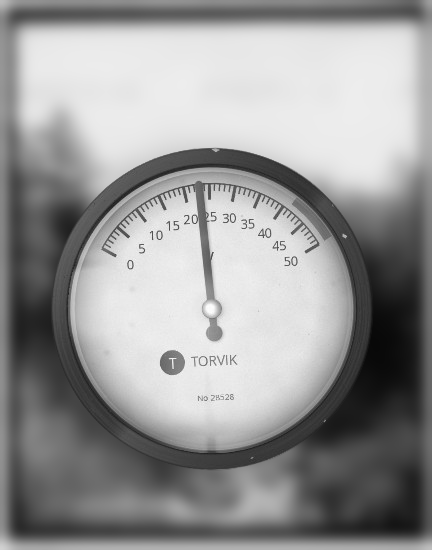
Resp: 23 V
